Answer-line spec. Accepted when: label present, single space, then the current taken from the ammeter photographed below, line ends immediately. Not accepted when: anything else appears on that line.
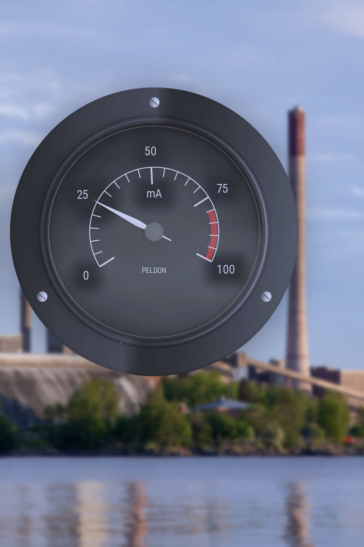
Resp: 25 mA
